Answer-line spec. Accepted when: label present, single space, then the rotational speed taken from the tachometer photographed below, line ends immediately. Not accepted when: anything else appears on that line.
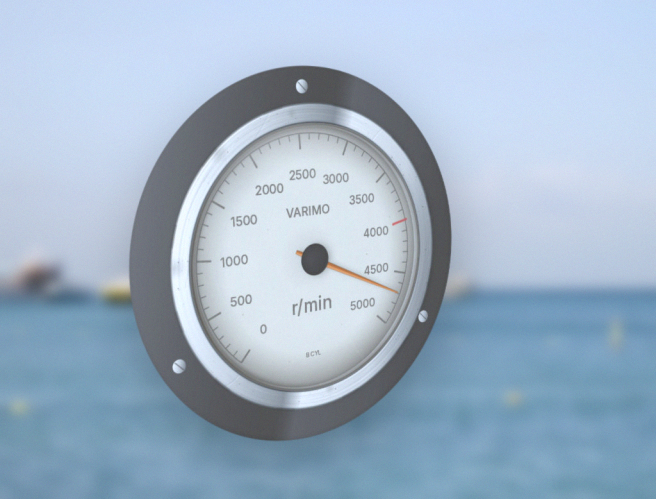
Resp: 4700 rpm
